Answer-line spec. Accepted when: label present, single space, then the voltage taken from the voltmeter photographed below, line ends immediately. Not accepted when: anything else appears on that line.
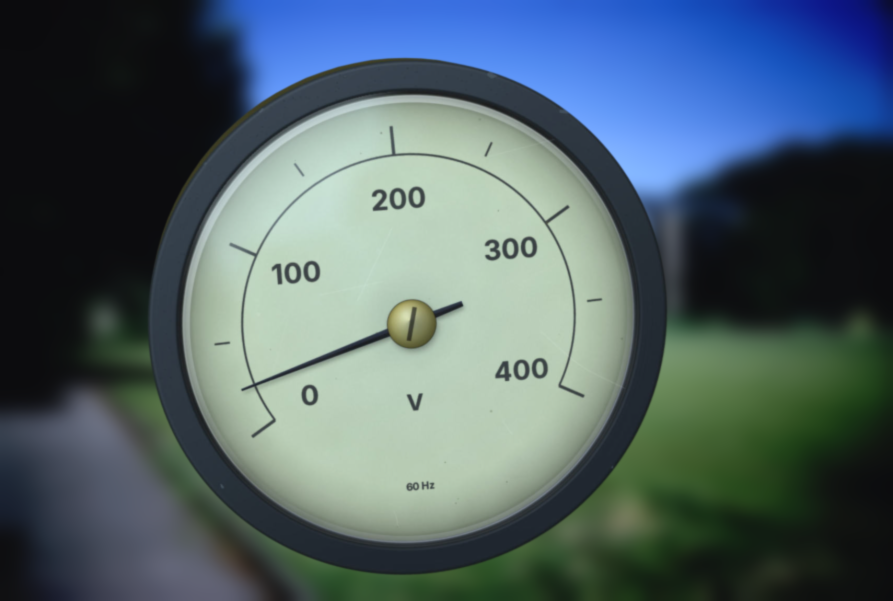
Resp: 25 V
